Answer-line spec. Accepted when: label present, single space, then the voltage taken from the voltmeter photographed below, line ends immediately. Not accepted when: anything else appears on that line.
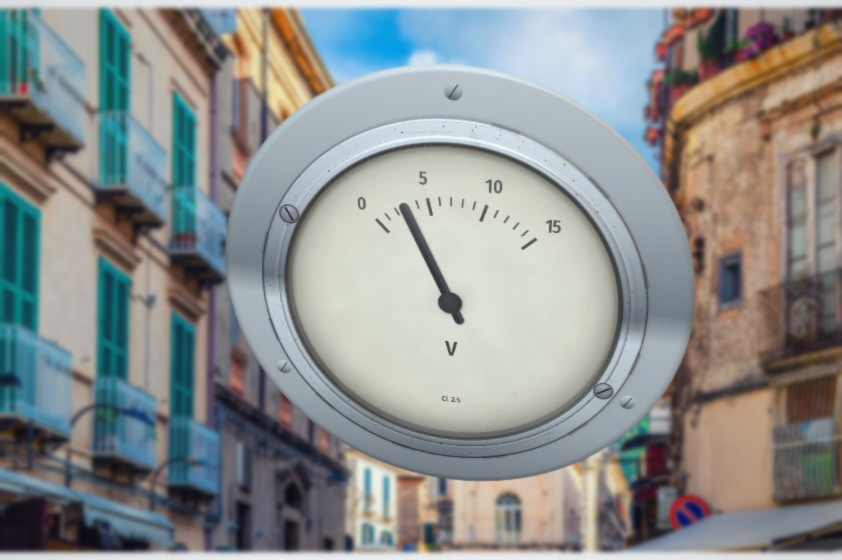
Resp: 3 V
